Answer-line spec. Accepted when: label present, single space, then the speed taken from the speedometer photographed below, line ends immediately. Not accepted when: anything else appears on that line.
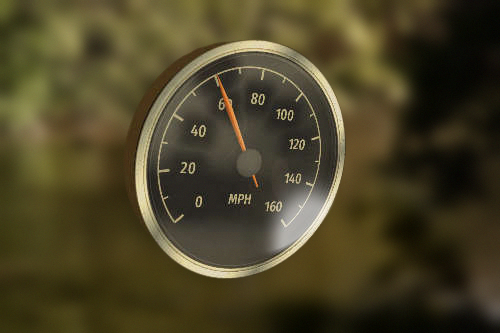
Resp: 60 mph
